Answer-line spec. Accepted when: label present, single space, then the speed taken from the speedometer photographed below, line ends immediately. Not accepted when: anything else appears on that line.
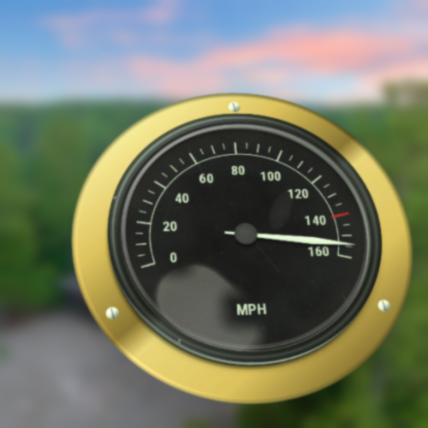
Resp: 155 mph
